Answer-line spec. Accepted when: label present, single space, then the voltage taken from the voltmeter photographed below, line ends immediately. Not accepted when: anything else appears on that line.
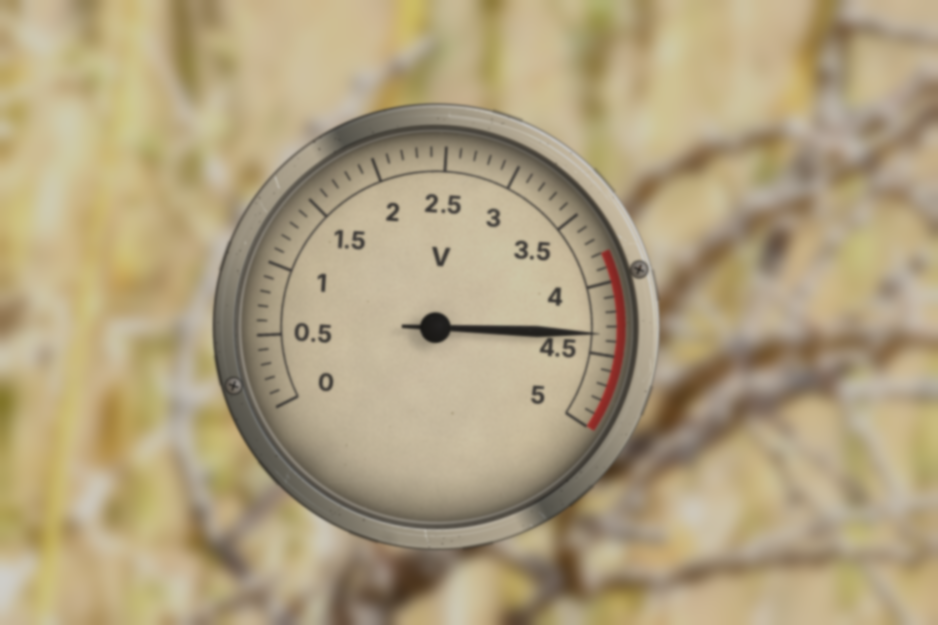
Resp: 4.35 V
